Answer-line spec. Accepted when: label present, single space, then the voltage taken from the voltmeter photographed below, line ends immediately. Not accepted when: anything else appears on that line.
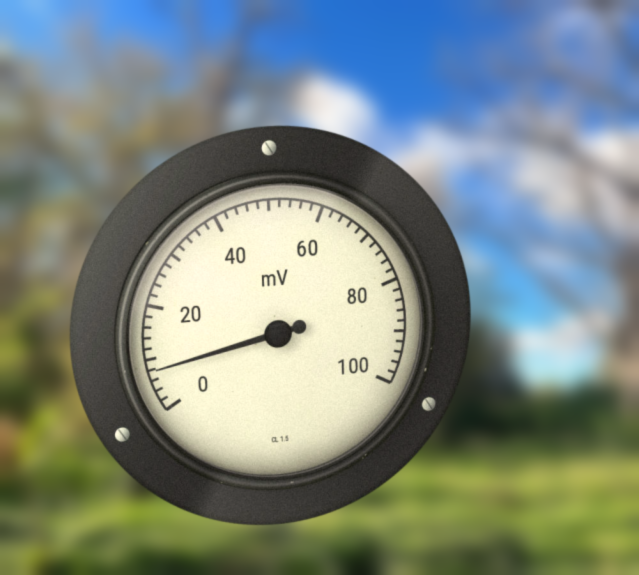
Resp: 8 mV
